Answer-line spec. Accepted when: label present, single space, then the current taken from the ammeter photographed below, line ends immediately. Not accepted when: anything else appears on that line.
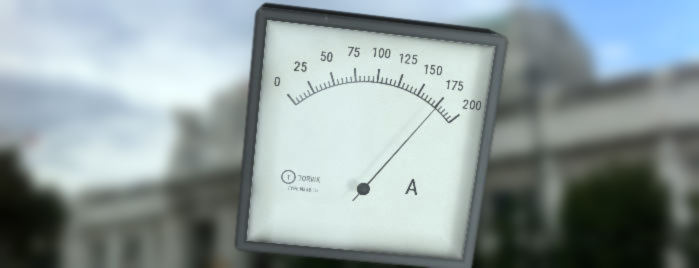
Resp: 175 A
